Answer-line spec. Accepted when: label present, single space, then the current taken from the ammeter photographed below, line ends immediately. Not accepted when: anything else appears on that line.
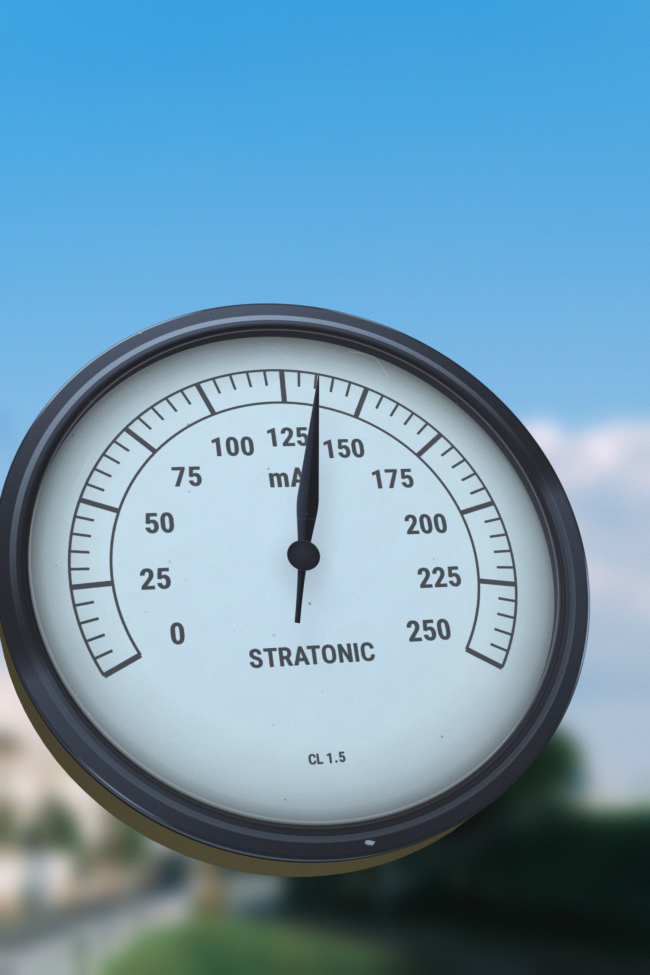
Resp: 135 mA
